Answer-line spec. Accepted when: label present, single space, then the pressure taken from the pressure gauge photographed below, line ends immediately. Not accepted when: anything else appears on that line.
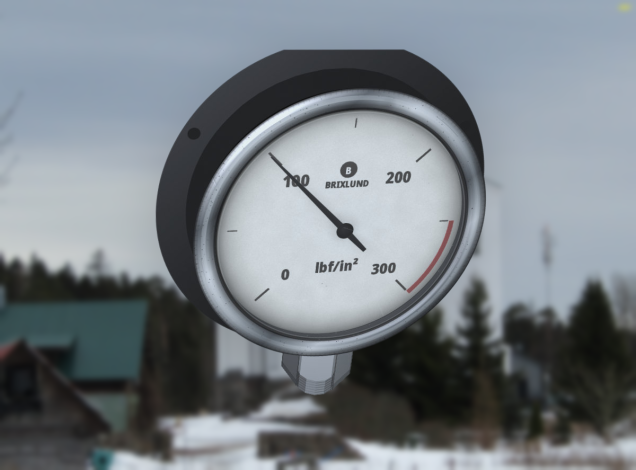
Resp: 100 psi
